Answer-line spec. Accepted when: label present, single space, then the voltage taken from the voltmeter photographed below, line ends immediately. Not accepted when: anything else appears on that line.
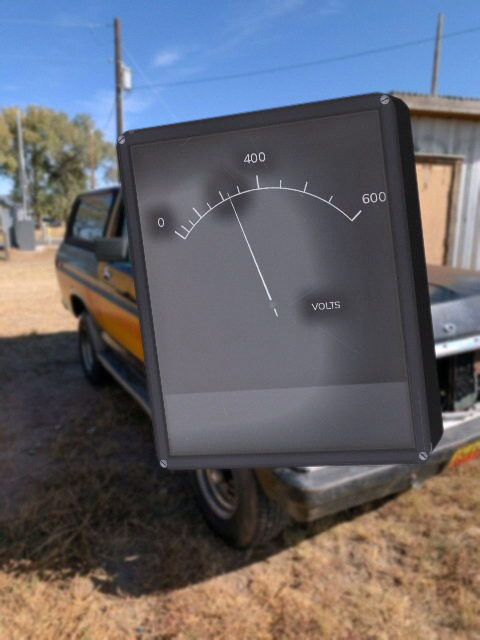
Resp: 325 V
